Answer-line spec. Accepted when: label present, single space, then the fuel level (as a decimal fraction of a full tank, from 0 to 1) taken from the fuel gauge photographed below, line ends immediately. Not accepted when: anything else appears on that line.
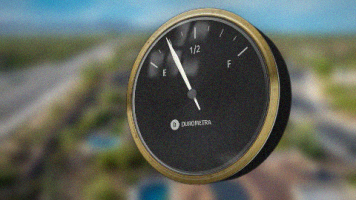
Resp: 0.25
